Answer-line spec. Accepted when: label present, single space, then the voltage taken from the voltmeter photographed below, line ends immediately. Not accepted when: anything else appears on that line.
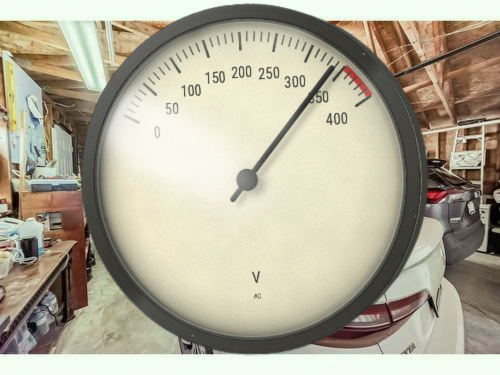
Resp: 340 V
